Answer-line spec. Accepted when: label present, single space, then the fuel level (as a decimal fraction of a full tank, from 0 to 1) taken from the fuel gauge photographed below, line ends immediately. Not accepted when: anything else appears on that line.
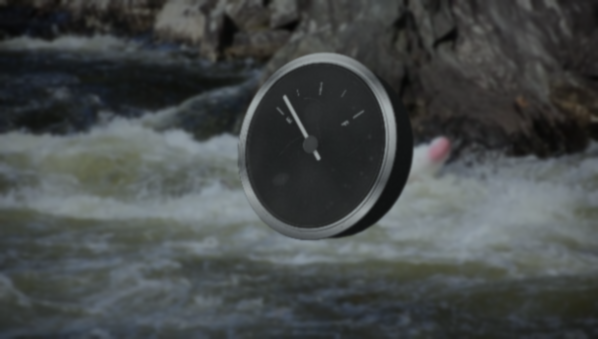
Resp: 0.125
